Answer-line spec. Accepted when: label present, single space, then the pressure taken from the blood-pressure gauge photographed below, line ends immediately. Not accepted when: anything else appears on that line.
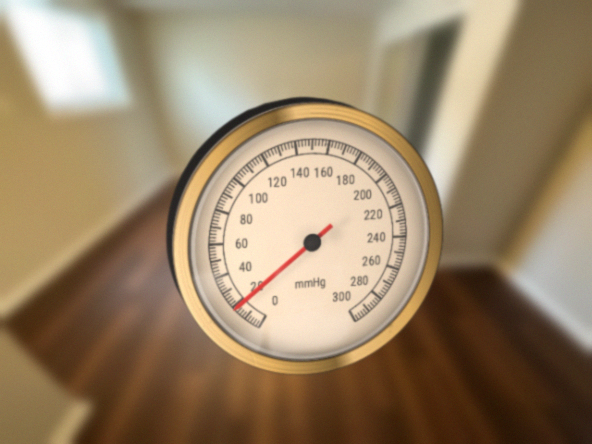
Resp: 20 mmHg
